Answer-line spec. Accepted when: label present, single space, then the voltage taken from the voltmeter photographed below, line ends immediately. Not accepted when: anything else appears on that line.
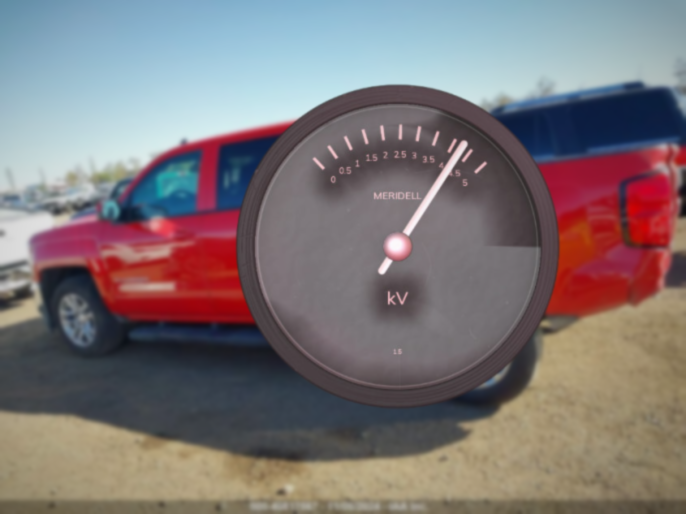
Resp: 4.25 kV
